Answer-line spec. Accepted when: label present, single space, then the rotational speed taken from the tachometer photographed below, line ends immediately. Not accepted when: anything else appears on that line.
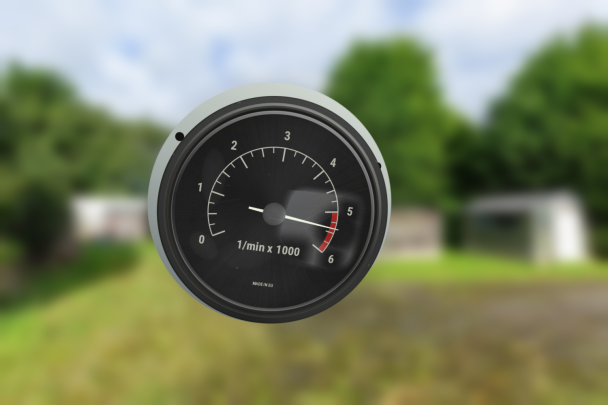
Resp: 5375 rpm
